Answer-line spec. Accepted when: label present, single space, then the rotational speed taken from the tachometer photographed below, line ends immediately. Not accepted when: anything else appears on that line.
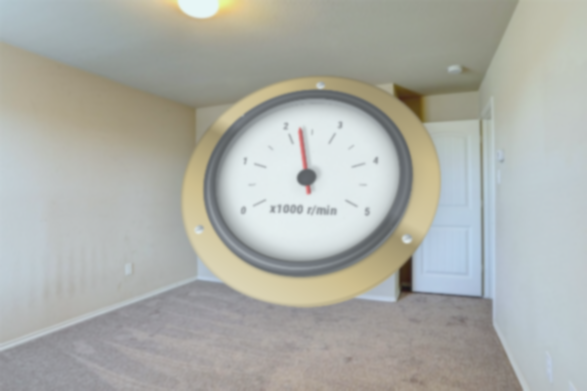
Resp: 2250 rpm
